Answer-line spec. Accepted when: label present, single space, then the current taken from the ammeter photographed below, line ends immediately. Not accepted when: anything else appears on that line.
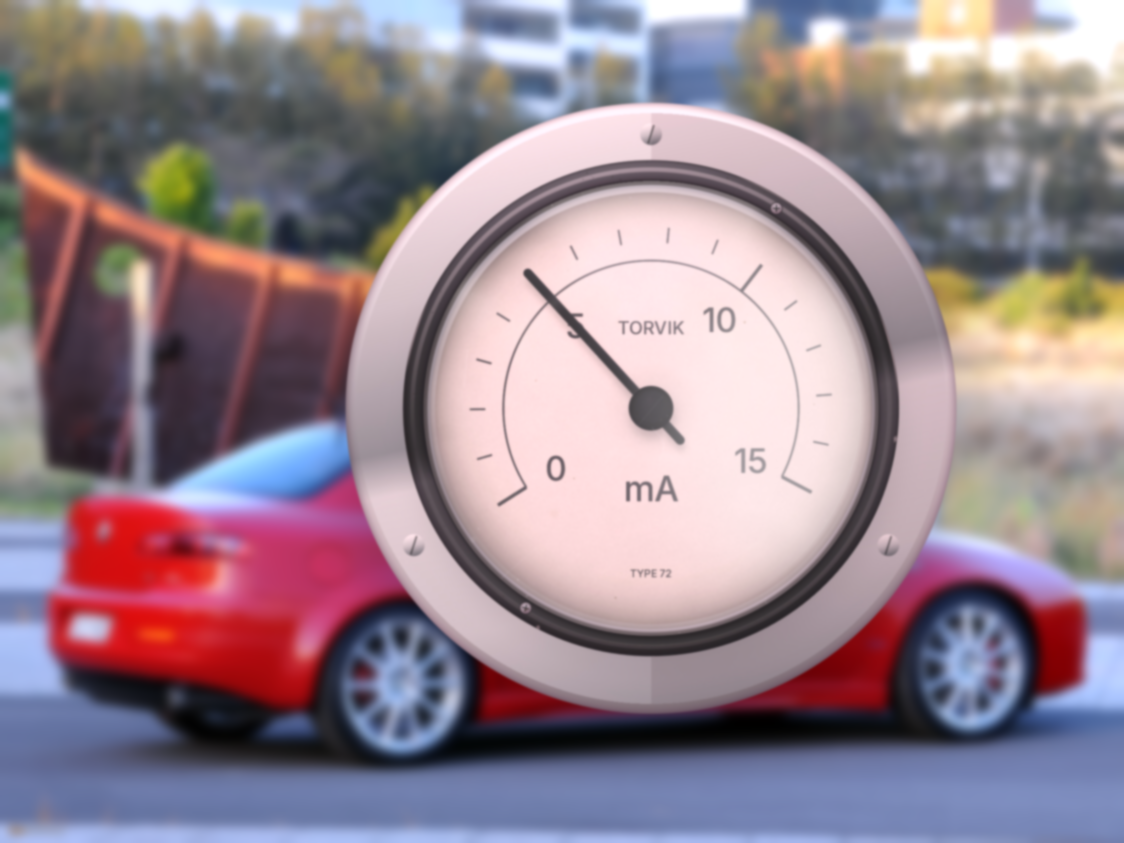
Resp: 5 mA
